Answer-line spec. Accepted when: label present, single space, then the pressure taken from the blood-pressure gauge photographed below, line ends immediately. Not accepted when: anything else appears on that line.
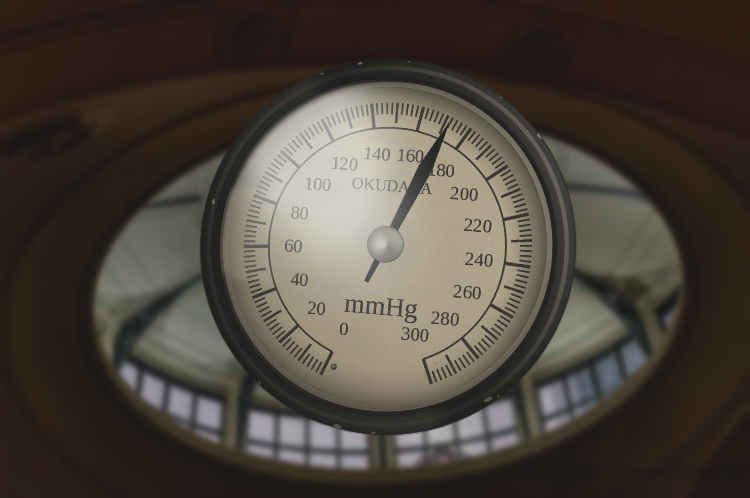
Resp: 172 mmHg
